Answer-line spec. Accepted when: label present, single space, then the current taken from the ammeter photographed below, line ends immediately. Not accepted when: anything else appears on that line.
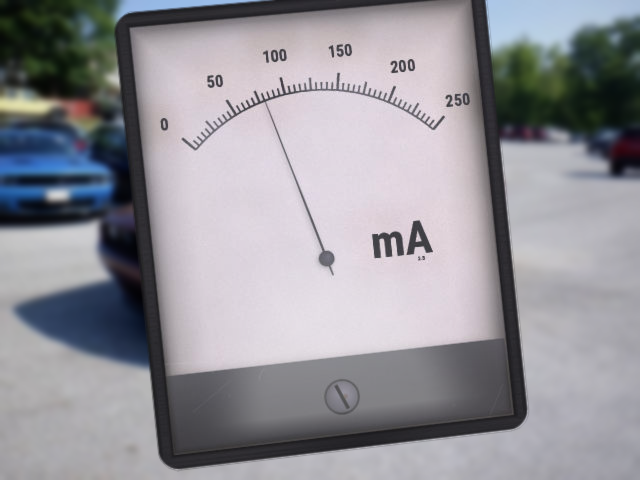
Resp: 80 mA
